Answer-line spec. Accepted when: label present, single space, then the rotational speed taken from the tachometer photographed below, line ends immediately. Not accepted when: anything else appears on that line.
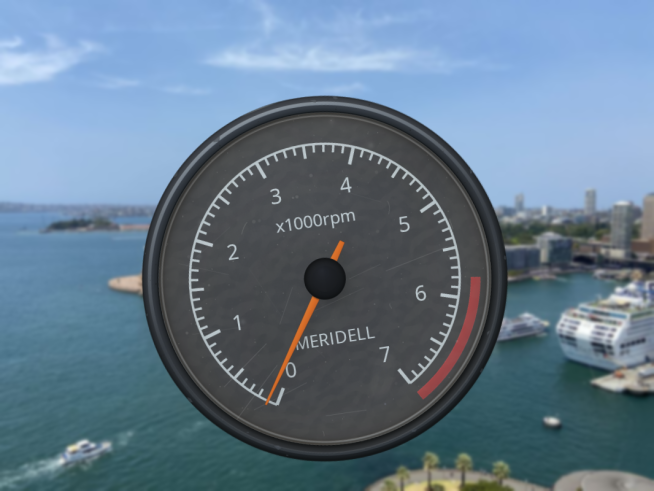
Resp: 100 rpm
